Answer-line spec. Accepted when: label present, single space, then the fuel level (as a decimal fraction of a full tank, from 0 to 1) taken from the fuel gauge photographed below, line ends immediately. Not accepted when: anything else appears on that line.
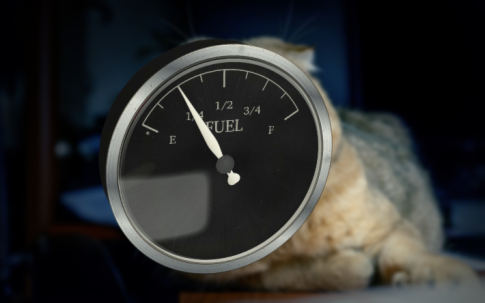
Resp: 0.25
